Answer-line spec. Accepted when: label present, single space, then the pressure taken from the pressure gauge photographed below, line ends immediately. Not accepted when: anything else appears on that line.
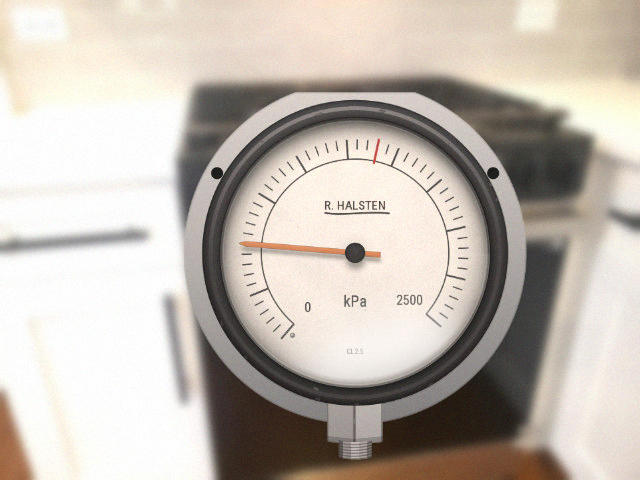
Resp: 500 kPa
